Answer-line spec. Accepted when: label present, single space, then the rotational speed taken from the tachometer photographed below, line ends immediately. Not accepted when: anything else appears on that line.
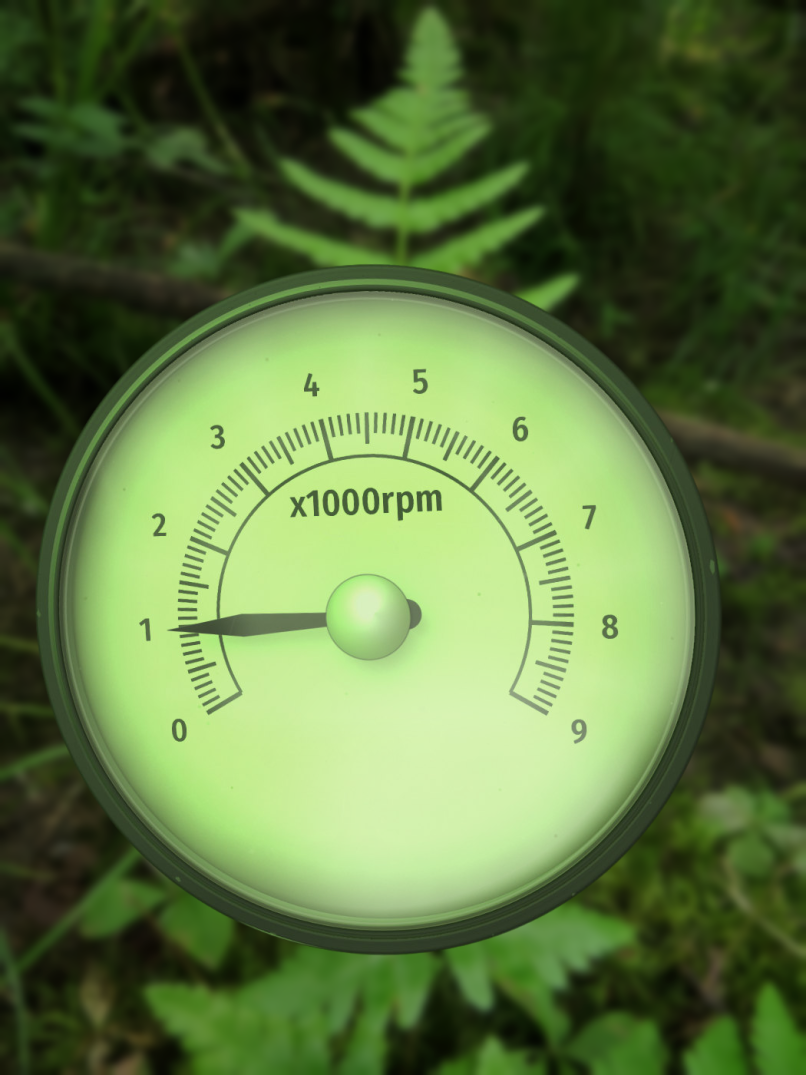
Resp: 1000 rpm
